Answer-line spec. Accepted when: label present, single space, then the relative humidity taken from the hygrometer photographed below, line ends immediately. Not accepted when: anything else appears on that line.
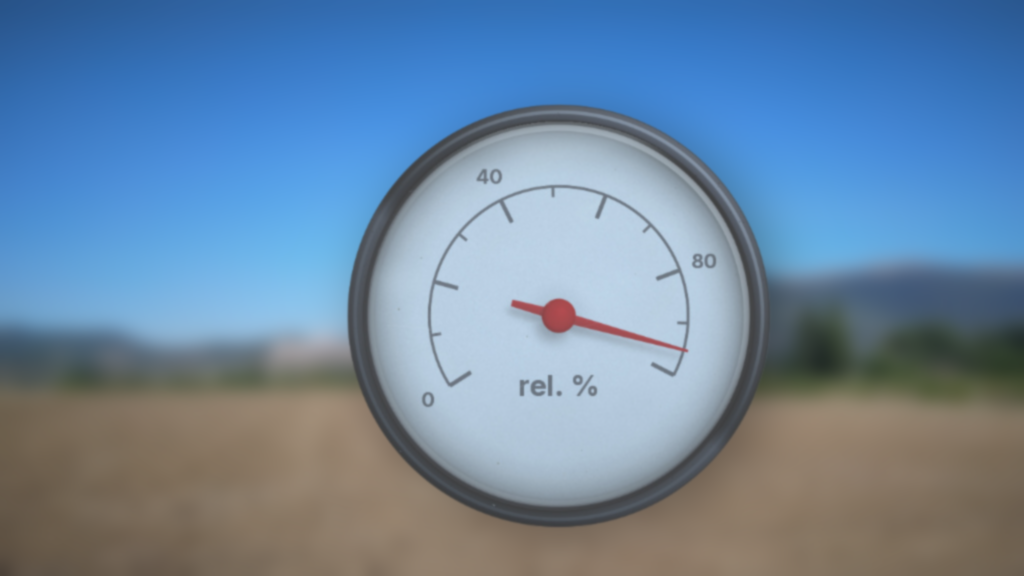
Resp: 95 %
